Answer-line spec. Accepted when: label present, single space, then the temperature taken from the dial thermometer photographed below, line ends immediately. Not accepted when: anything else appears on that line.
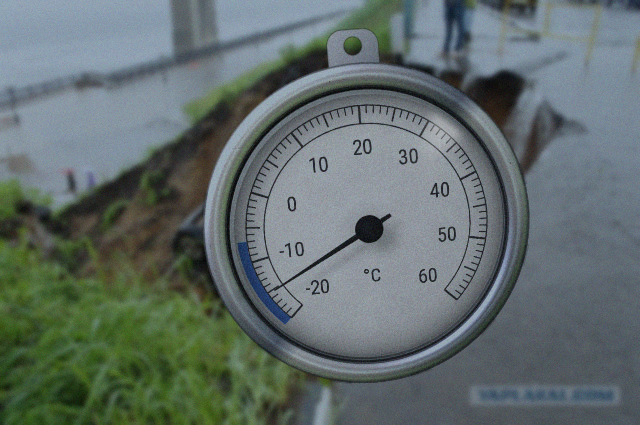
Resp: -15 °C
